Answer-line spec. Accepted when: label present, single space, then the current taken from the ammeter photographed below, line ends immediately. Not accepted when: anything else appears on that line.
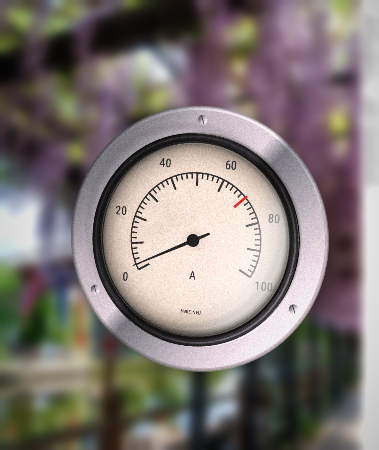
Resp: 2 A
